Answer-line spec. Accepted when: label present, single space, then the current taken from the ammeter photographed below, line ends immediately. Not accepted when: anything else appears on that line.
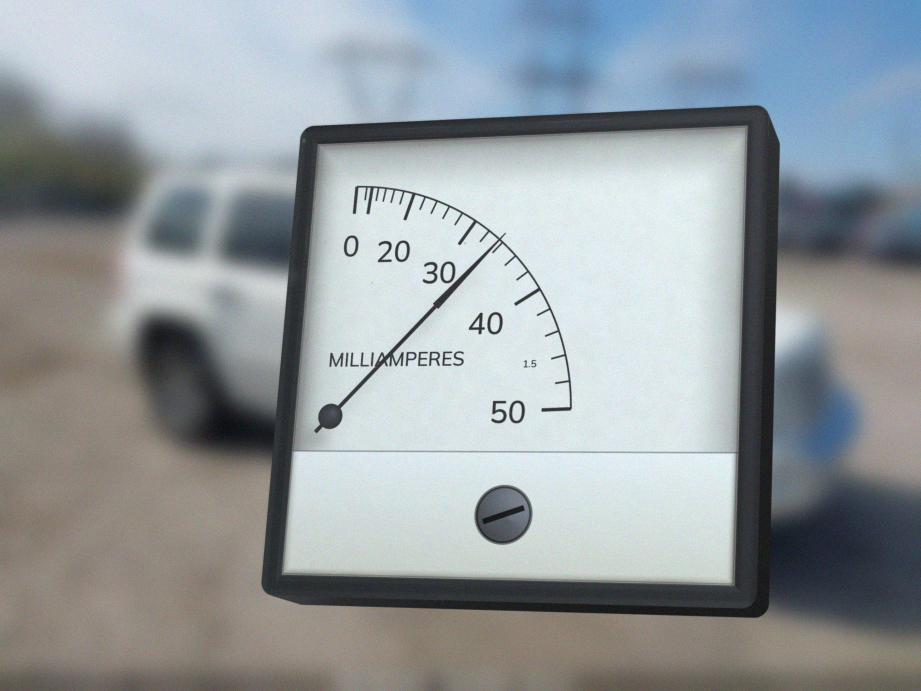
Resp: 34 mA
